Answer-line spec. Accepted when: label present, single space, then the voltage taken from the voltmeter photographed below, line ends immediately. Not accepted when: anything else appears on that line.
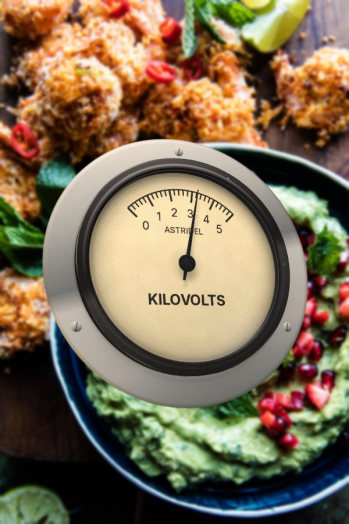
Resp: 3.2 kV
